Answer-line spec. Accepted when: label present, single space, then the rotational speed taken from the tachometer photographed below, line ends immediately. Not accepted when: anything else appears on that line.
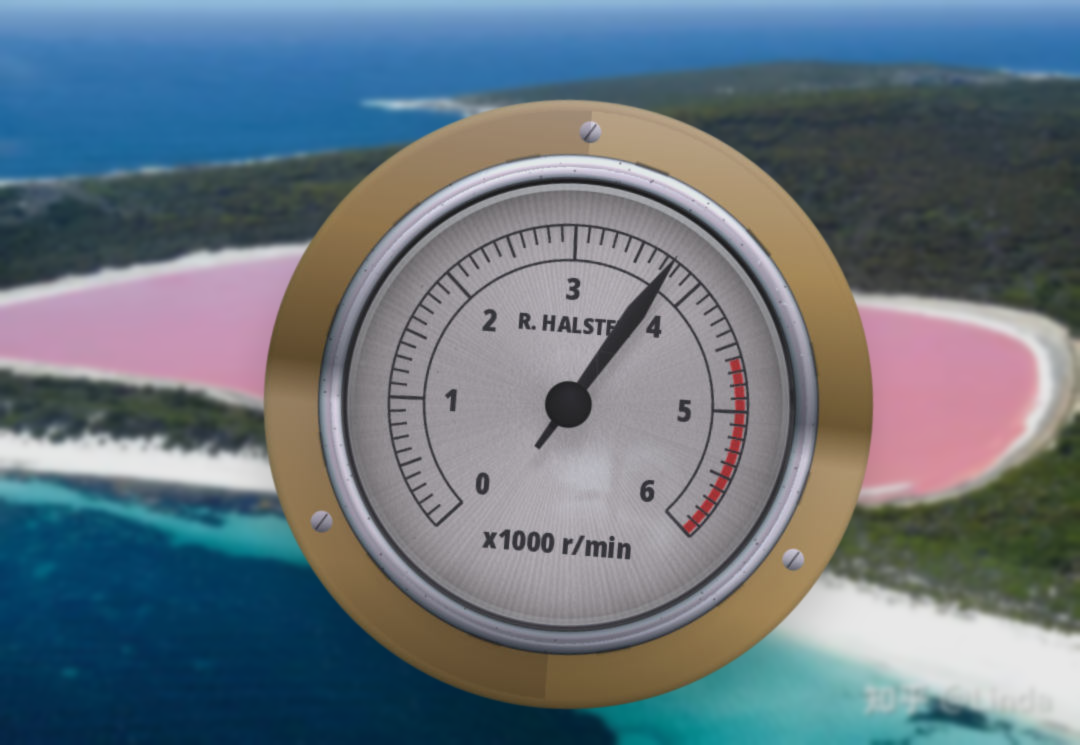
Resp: 3750 rpm
